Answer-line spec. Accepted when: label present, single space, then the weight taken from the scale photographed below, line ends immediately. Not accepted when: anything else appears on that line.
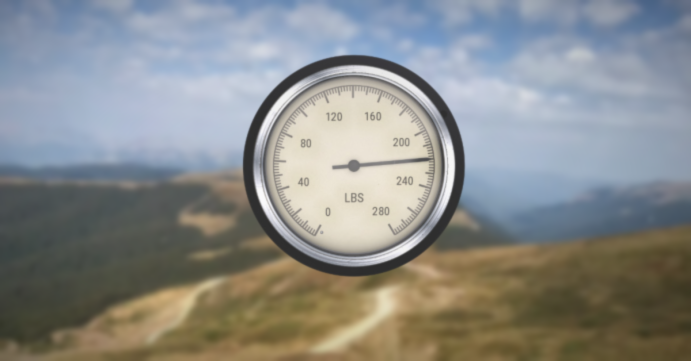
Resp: 220 lb
